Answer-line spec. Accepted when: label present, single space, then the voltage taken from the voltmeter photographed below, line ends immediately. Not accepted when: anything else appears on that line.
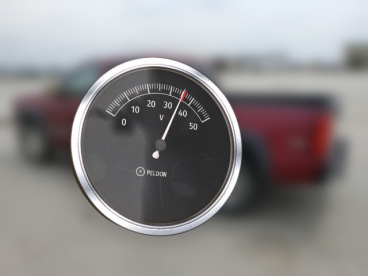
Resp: 35 V
